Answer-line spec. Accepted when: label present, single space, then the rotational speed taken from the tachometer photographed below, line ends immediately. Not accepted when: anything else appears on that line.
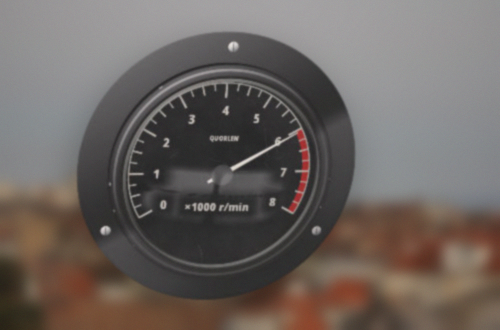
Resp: 6000 rpm
